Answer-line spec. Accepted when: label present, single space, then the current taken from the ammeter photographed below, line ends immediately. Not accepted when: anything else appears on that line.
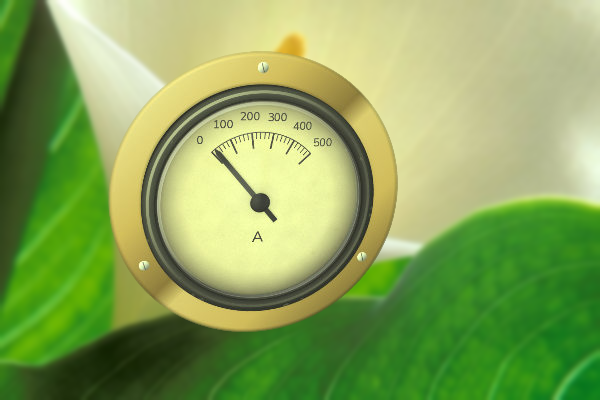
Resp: 20 A
